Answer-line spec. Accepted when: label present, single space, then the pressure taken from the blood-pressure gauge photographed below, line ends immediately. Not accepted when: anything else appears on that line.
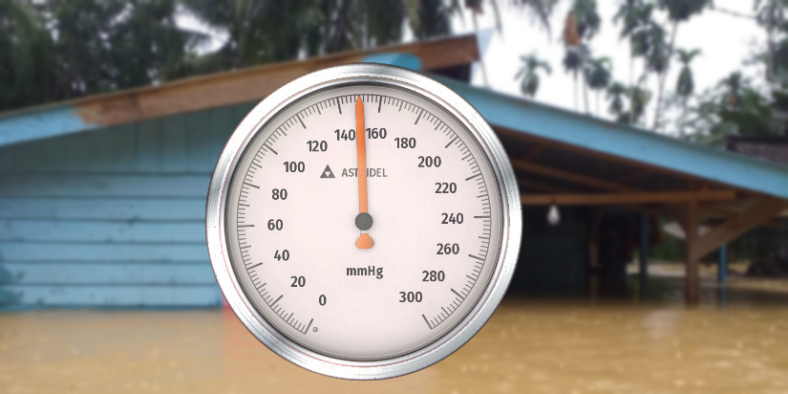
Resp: 150 mmHg
